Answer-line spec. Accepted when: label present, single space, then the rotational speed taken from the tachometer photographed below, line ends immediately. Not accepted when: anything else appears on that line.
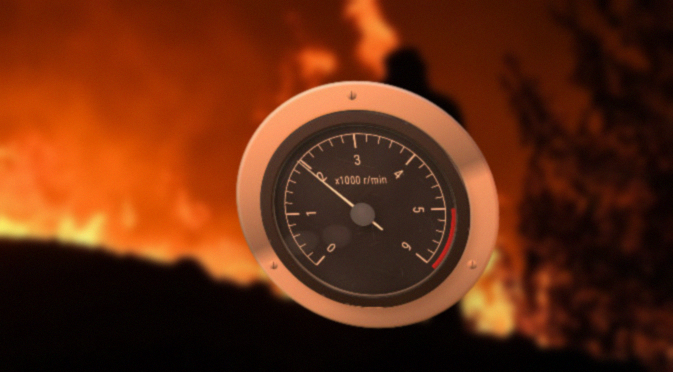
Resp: 2000 rpm
